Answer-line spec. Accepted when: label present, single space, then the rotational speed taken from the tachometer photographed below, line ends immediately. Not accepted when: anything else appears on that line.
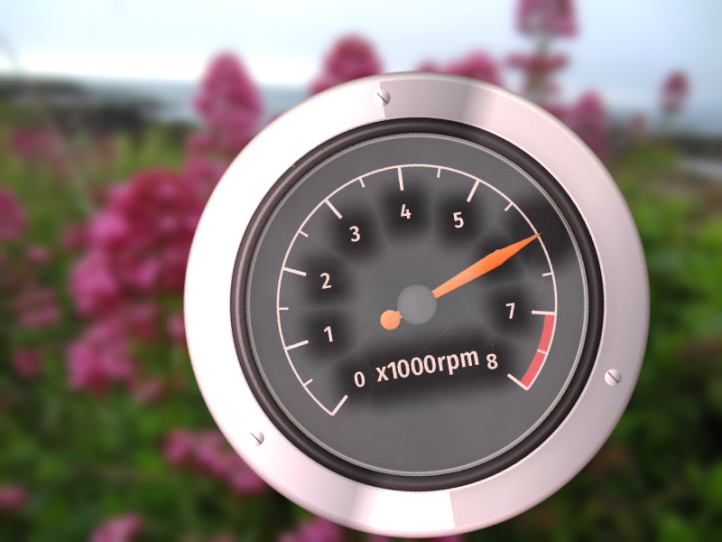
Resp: 6000 rpm
